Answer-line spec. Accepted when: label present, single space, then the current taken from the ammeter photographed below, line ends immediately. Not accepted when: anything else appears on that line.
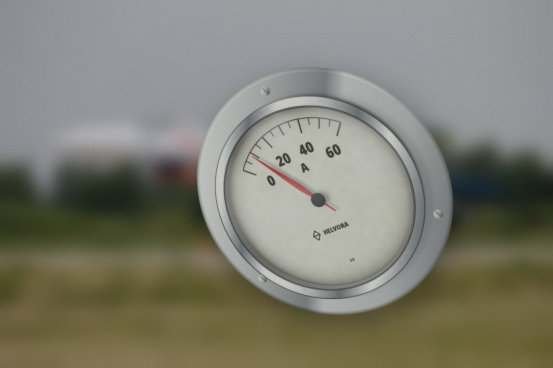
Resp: 10 A
